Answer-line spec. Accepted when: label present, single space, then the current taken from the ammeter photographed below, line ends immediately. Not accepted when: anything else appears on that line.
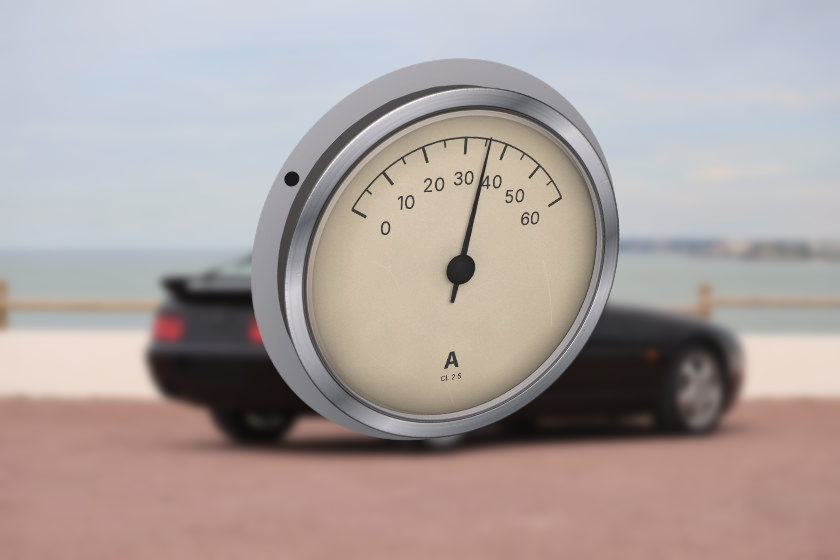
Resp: 35 A
